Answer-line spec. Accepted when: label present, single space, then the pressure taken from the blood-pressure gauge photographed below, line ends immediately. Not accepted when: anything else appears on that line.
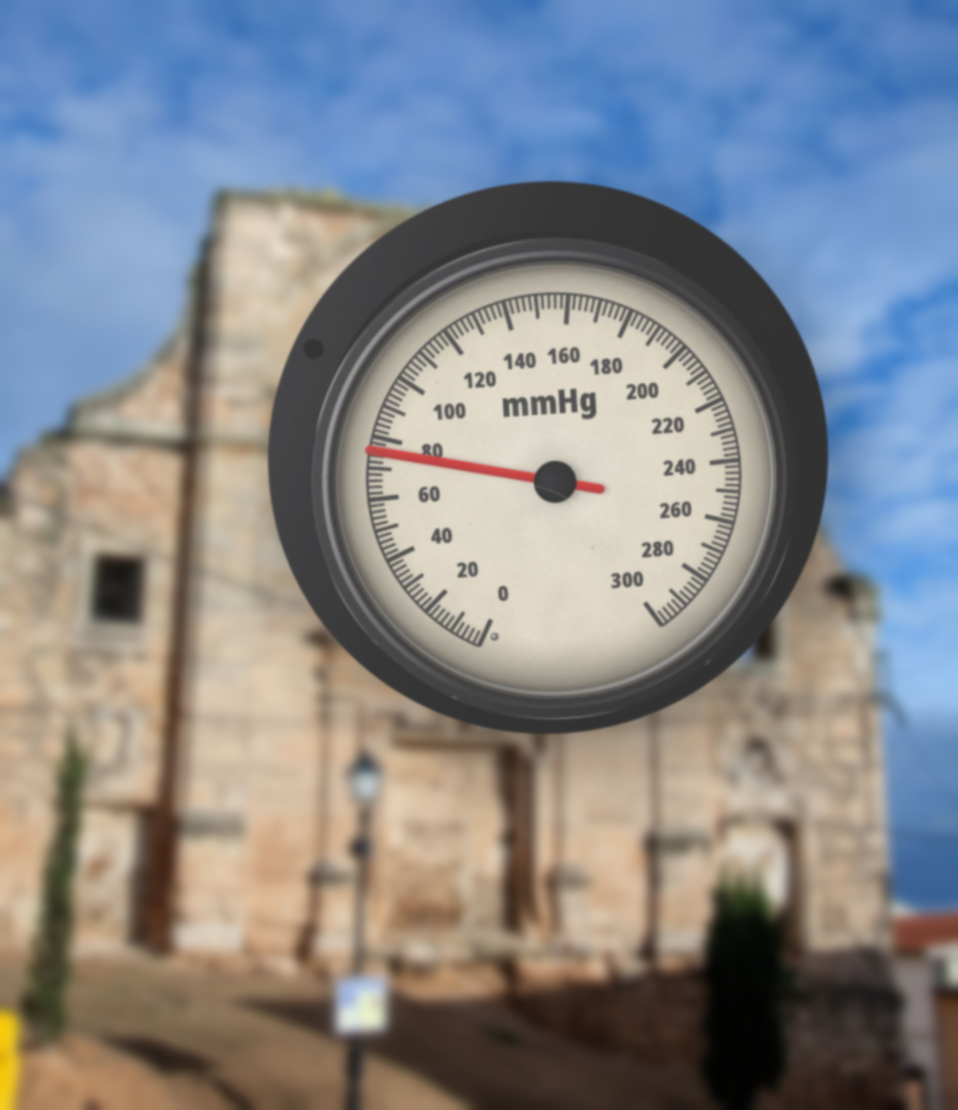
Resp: 76 mmHg
